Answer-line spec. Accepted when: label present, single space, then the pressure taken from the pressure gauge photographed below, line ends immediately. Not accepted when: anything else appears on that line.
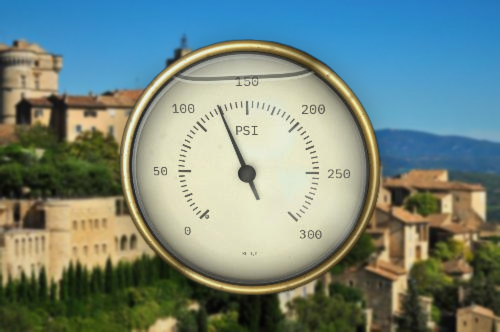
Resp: 125 psi
